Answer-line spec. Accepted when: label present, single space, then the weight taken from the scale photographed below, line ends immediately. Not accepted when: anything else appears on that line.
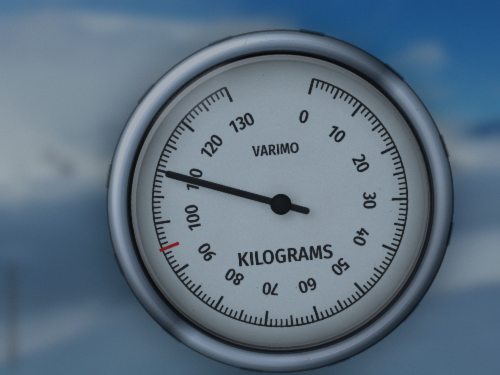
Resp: 110 kg
